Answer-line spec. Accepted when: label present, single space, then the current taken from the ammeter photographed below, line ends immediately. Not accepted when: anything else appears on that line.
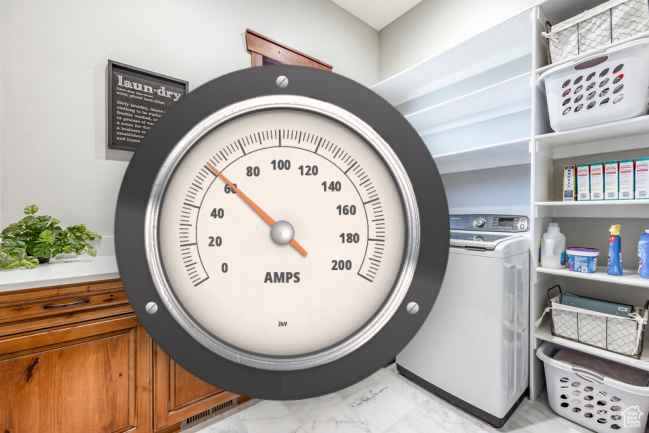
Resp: 62 A
